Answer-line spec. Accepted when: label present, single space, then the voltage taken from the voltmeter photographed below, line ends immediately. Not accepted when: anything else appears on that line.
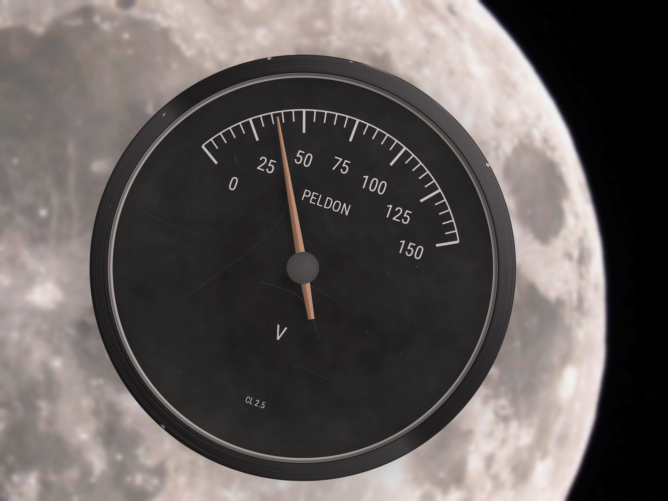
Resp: 37.5 V
